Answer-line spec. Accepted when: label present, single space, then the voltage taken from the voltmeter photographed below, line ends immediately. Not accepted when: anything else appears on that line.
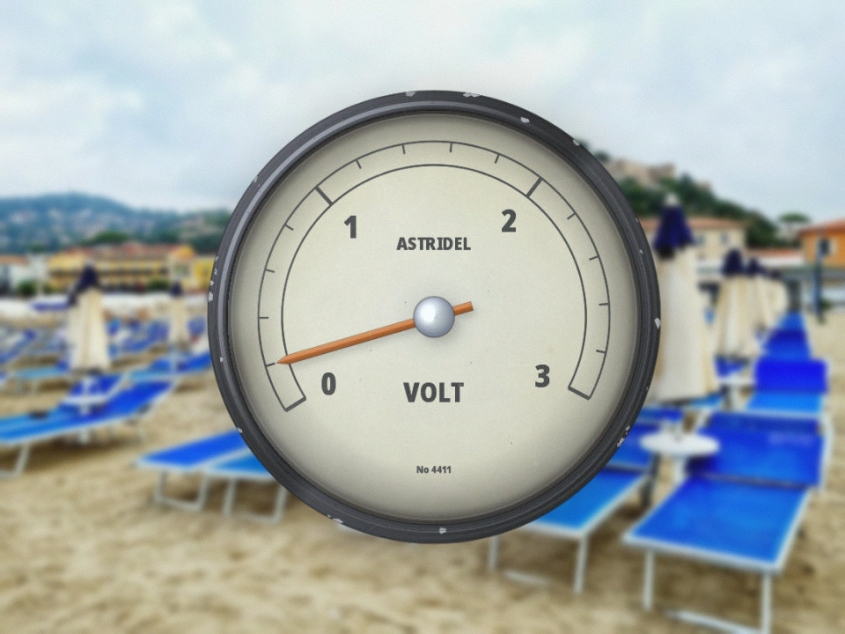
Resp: 0.2 V
